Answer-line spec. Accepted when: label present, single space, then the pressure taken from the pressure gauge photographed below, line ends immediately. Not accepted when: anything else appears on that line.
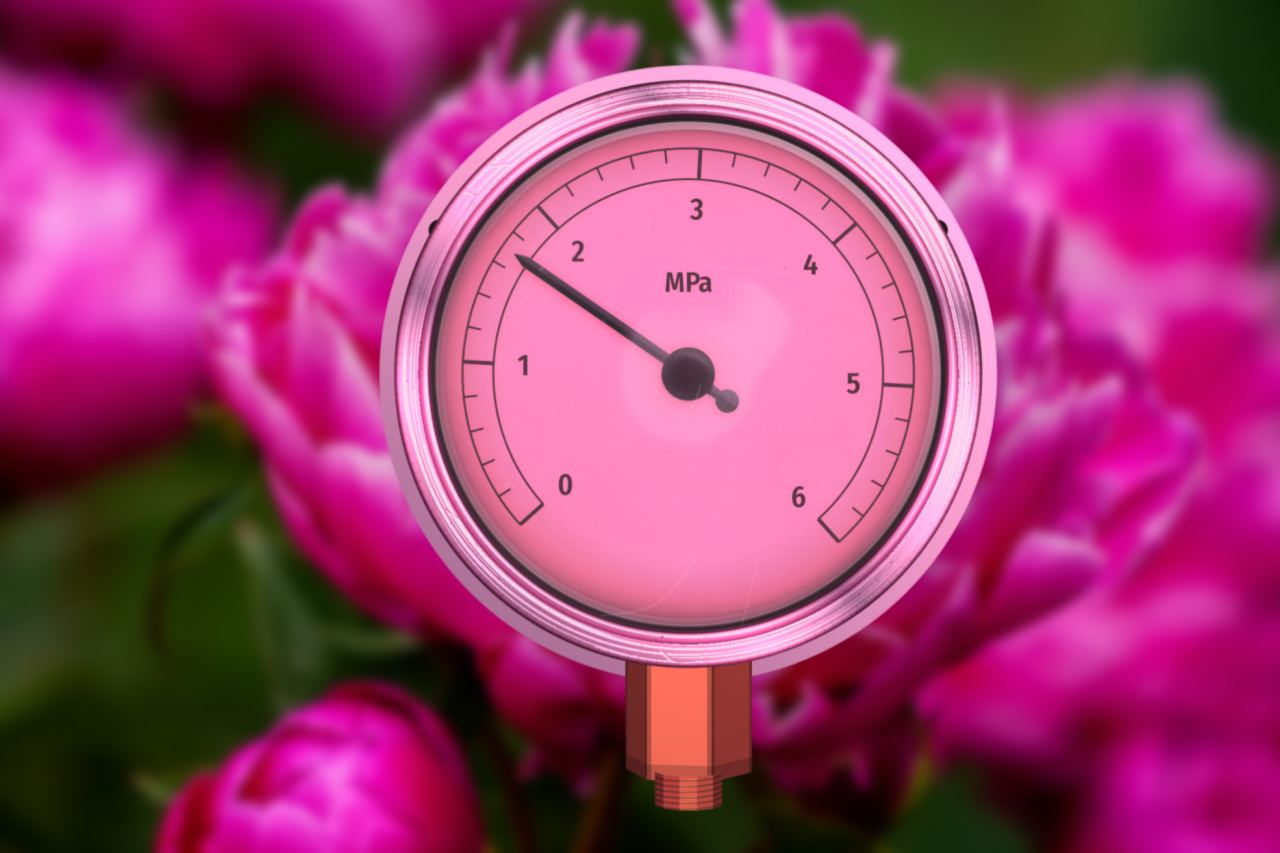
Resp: 1.7 MPa
